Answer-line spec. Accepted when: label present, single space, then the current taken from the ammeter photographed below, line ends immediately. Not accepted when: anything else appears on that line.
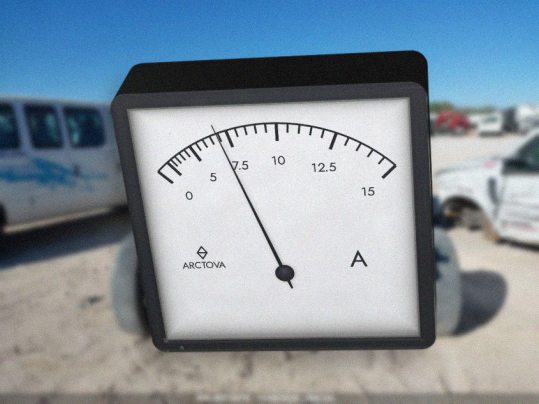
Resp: 7 A
